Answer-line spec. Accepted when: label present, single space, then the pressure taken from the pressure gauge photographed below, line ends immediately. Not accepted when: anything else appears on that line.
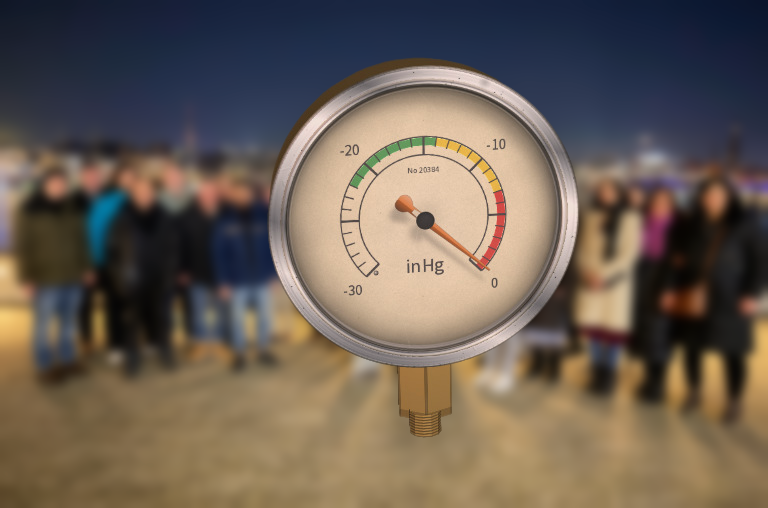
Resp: -0.5 inHg
